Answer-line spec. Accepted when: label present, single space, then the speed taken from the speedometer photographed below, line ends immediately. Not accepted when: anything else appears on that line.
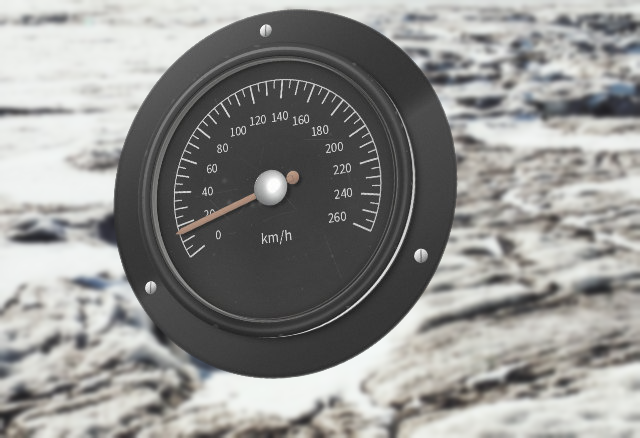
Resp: 15 km/h
